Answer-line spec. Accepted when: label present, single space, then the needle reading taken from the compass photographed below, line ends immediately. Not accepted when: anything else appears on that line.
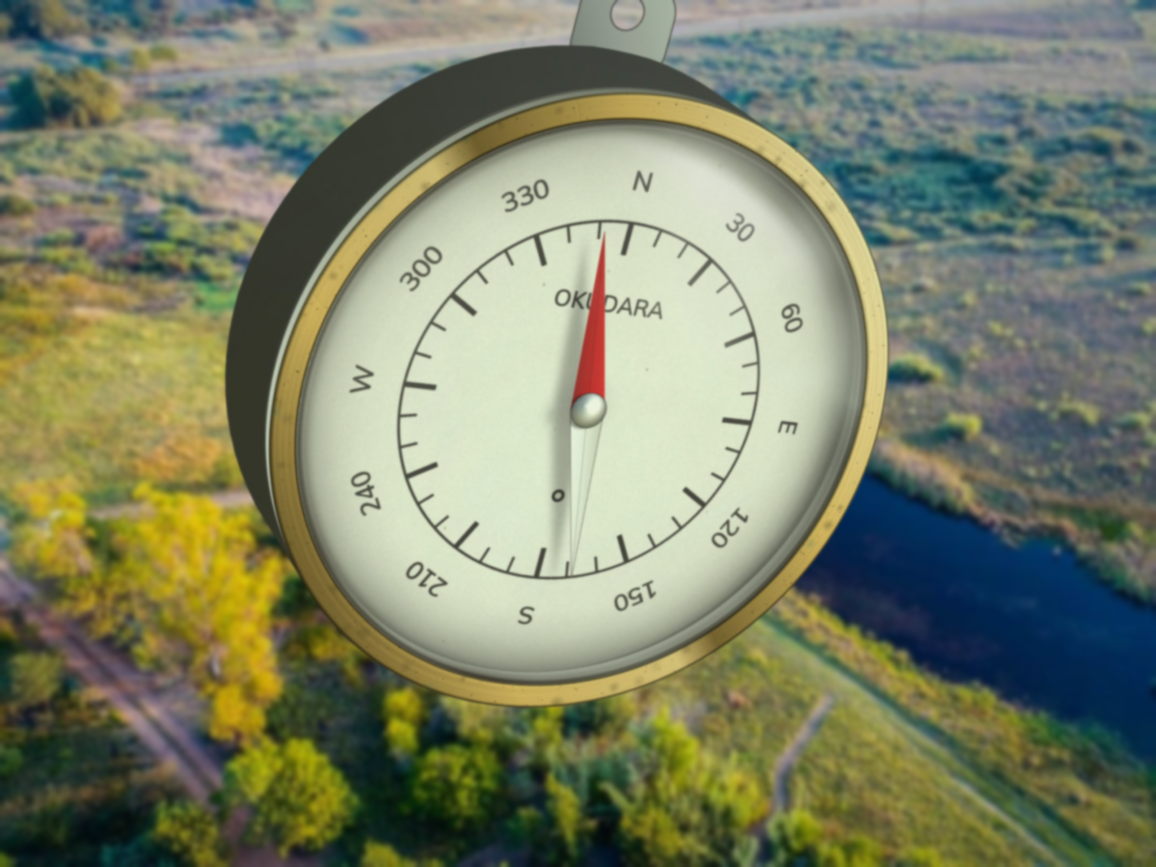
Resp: 350 °
